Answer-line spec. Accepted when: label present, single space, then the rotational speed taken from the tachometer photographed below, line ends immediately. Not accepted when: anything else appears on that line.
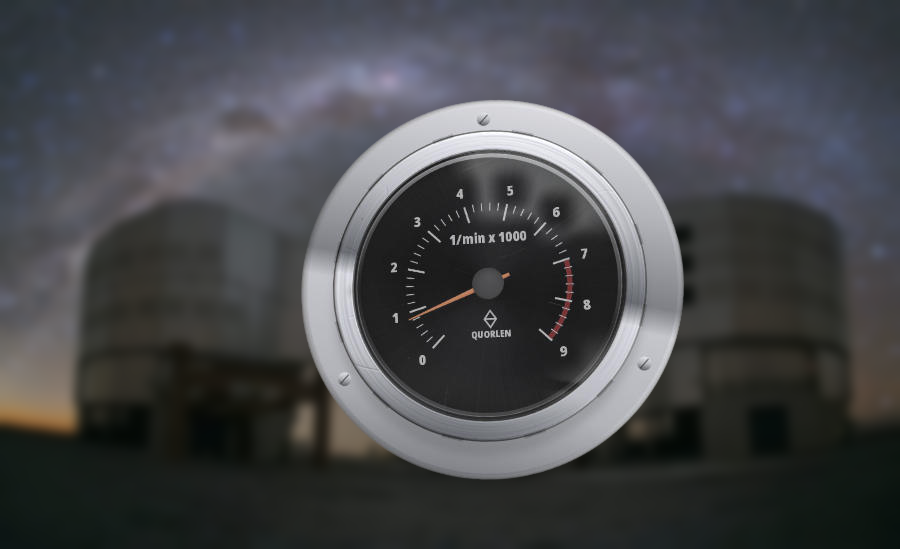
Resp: 800 rpm
